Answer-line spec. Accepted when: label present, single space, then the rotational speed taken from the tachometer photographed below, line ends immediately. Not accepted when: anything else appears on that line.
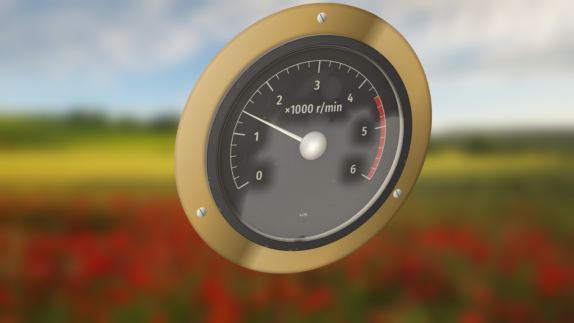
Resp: 1400 rpm
